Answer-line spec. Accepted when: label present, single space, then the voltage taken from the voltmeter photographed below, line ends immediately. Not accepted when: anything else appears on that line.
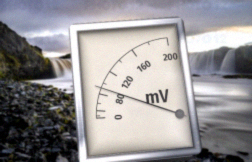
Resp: 90 mV
